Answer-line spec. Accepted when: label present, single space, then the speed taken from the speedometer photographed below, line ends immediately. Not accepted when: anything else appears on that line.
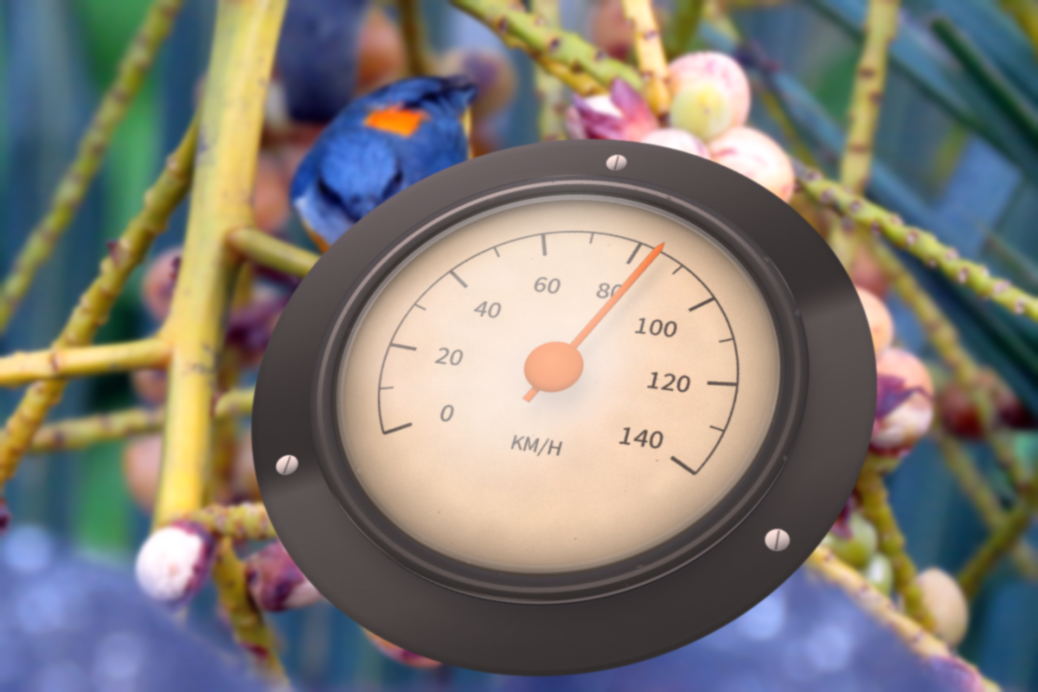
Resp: 85 km/h
